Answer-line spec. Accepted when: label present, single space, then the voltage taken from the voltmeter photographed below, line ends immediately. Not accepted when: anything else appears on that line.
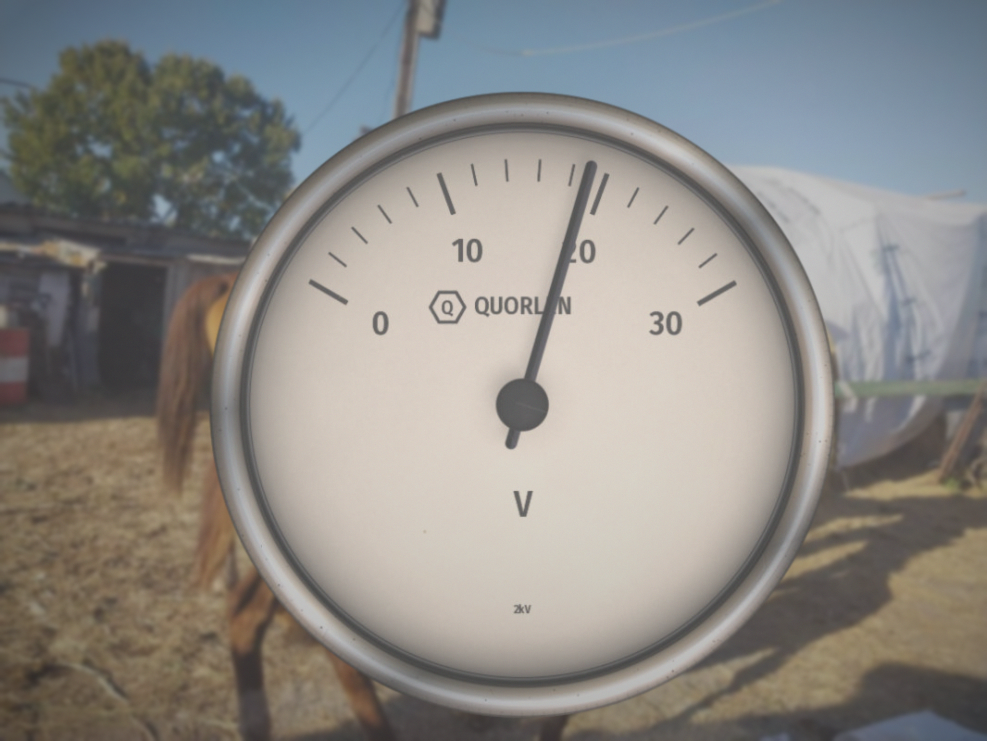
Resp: 19 V
